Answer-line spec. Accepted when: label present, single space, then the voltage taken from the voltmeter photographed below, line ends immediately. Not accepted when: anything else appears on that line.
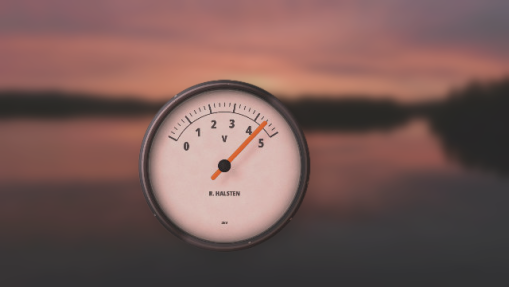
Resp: 4.4 V
